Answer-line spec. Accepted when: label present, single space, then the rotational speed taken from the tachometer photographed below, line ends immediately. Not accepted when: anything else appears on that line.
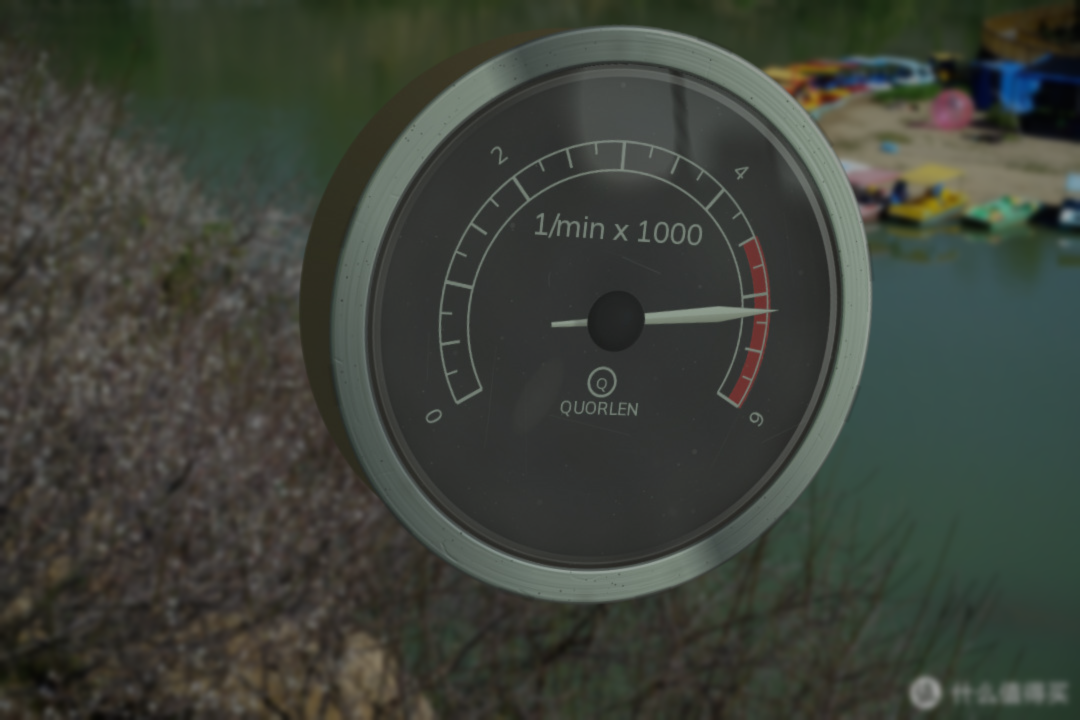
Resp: 5125 rpm
